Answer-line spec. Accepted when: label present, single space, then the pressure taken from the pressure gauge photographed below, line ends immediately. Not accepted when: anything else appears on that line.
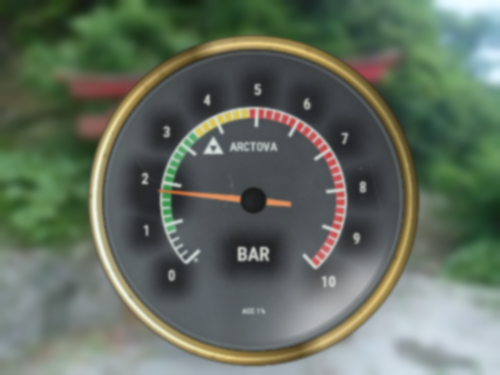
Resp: 1.8 bar
